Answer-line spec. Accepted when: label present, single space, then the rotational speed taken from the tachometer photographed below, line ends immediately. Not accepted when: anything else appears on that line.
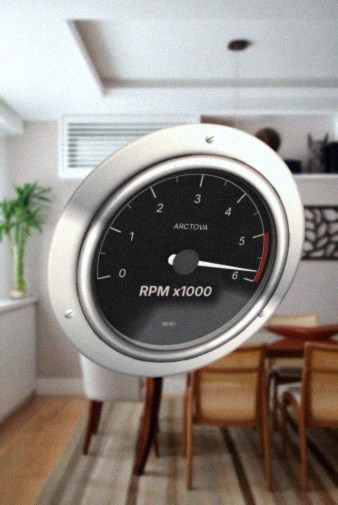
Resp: 5750 rpm
